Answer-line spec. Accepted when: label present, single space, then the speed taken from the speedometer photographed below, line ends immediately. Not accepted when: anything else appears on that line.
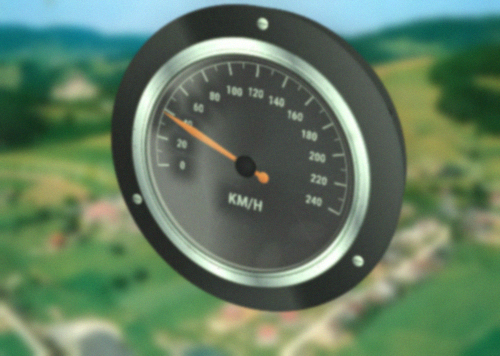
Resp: 40 km/h
